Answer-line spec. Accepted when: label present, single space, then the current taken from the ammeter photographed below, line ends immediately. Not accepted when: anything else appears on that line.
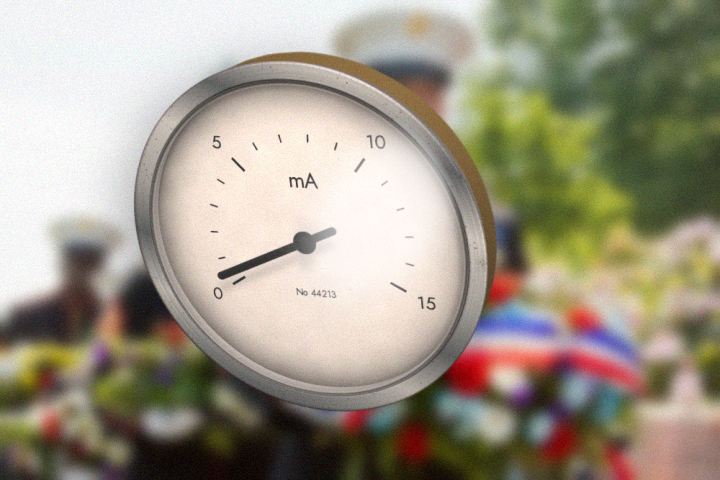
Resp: 0.5 mA
